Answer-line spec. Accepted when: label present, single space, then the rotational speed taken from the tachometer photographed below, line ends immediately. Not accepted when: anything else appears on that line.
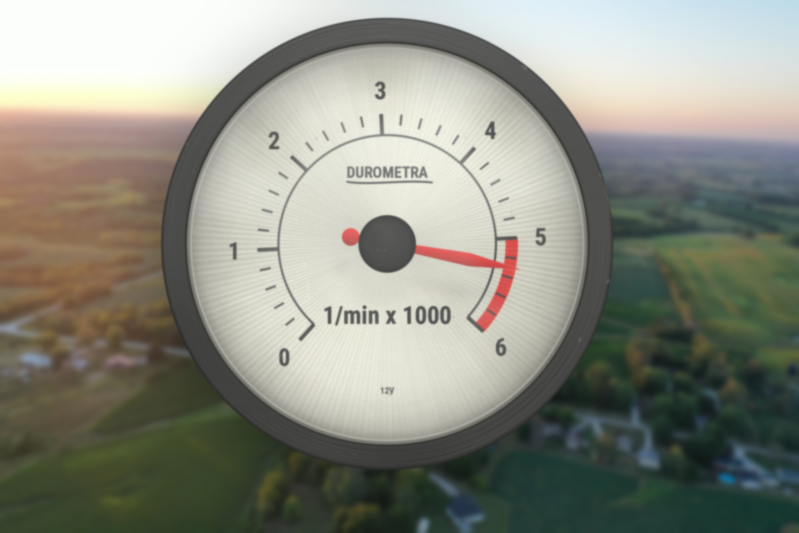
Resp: 5300 rpm
